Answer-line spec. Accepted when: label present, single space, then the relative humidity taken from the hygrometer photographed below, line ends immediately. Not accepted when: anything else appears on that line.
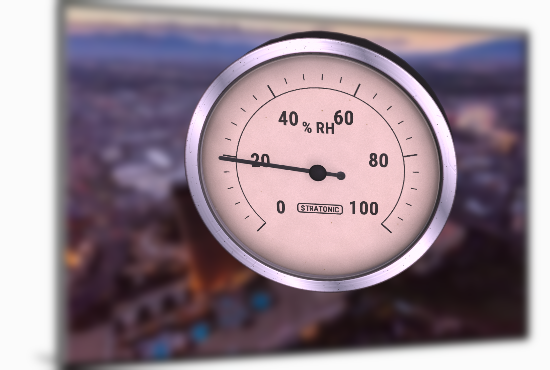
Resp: 20 %
